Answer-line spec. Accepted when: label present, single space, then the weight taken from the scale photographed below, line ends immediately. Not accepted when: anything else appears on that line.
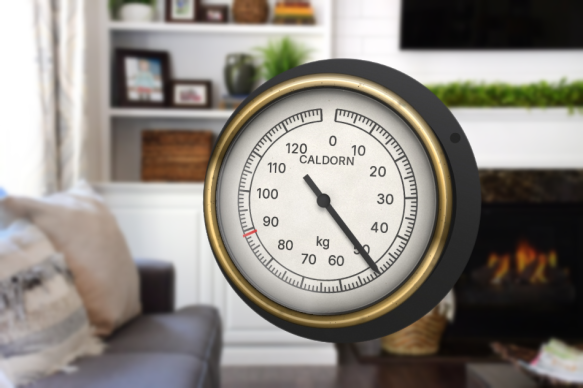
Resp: 50 kg
